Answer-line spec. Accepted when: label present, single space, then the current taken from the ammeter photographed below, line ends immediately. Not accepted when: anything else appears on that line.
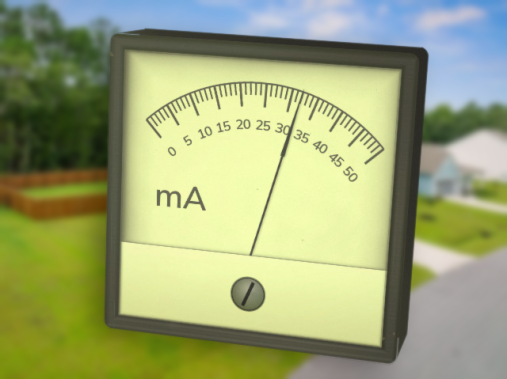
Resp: 32 mA
